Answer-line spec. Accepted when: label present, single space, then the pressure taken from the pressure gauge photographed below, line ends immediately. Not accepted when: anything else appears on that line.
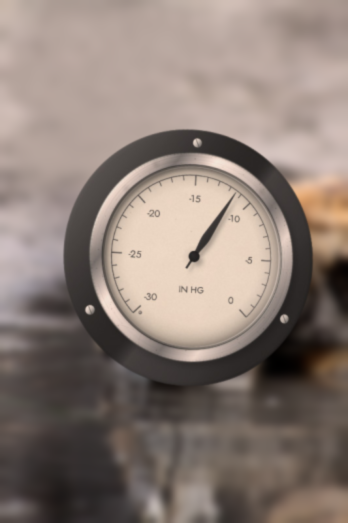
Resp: -11.5 inHg
